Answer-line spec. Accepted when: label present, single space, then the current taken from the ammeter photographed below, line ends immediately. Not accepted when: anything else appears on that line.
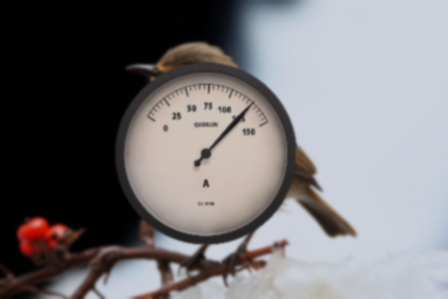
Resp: 125 A
